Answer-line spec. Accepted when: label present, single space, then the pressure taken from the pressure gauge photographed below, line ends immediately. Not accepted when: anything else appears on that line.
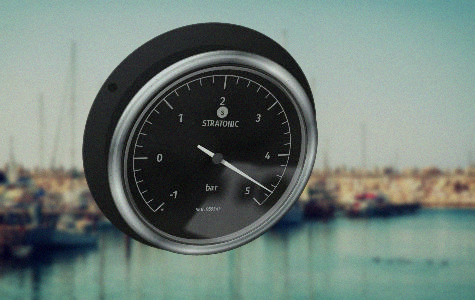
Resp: 4.7 bar
